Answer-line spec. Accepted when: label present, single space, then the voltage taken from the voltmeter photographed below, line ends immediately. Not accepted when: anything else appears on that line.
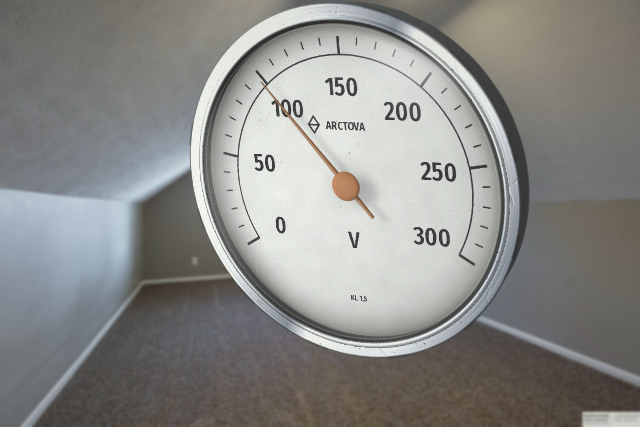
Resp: 100 V
